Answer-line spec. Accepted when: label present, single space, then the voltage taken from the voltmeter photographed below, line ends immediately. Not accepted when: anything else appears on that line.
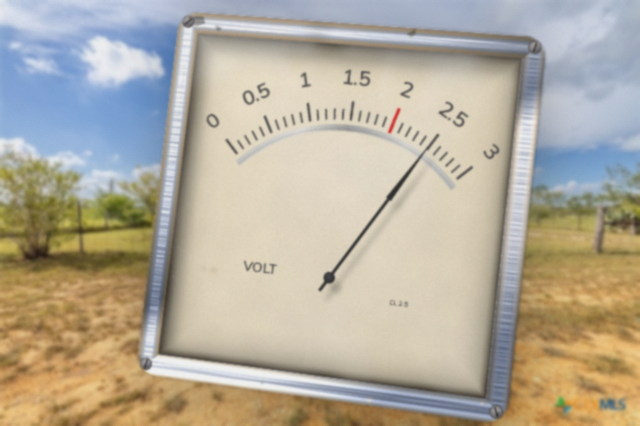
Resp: 2.5 V
